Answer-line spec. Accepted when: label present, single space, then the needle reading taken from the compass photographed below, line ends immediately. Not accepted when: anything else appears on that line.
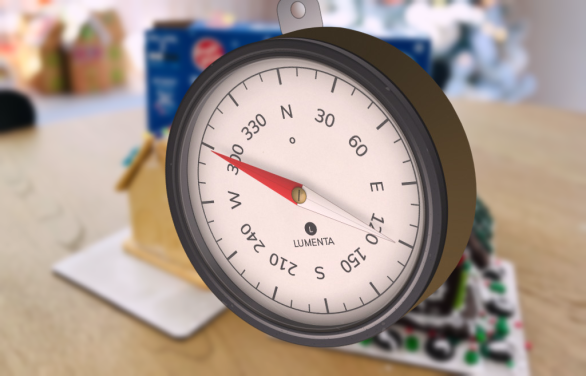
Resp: 300 °
